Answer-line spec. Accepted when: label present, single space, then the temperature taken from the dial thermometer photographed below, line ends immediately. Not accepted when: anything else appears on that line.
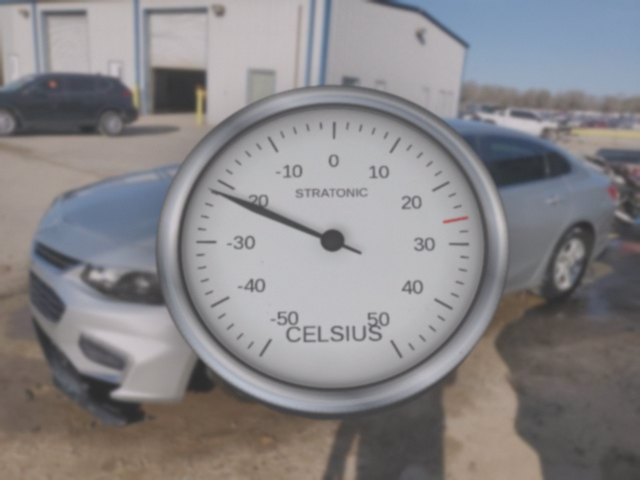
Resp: -22 °C
